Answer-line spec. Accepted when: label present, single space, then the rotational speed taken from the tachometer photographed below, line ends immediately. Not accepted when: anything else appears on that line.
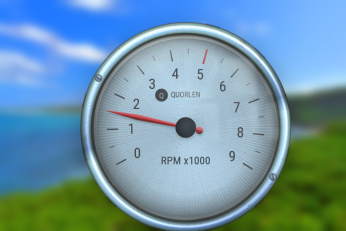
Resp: 1500 rpm
